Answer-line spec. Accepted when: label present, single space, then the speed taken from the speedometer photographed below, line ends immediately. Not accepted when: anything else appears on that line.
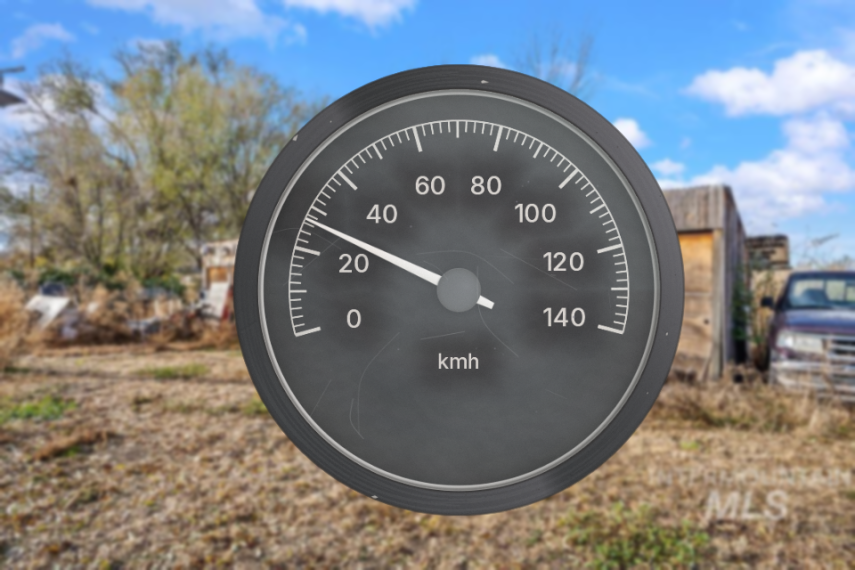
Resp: 27 km/h
